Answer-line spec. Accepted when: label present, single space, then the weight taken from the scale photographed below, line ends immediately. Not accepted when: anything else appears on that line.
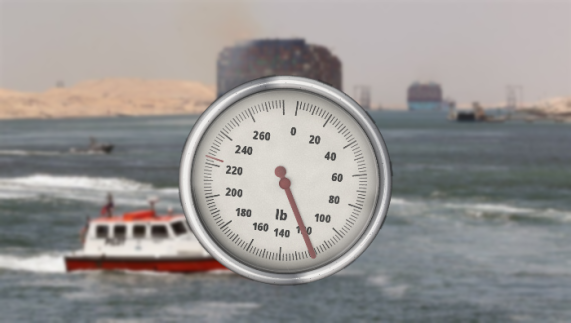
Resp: 120 lb
